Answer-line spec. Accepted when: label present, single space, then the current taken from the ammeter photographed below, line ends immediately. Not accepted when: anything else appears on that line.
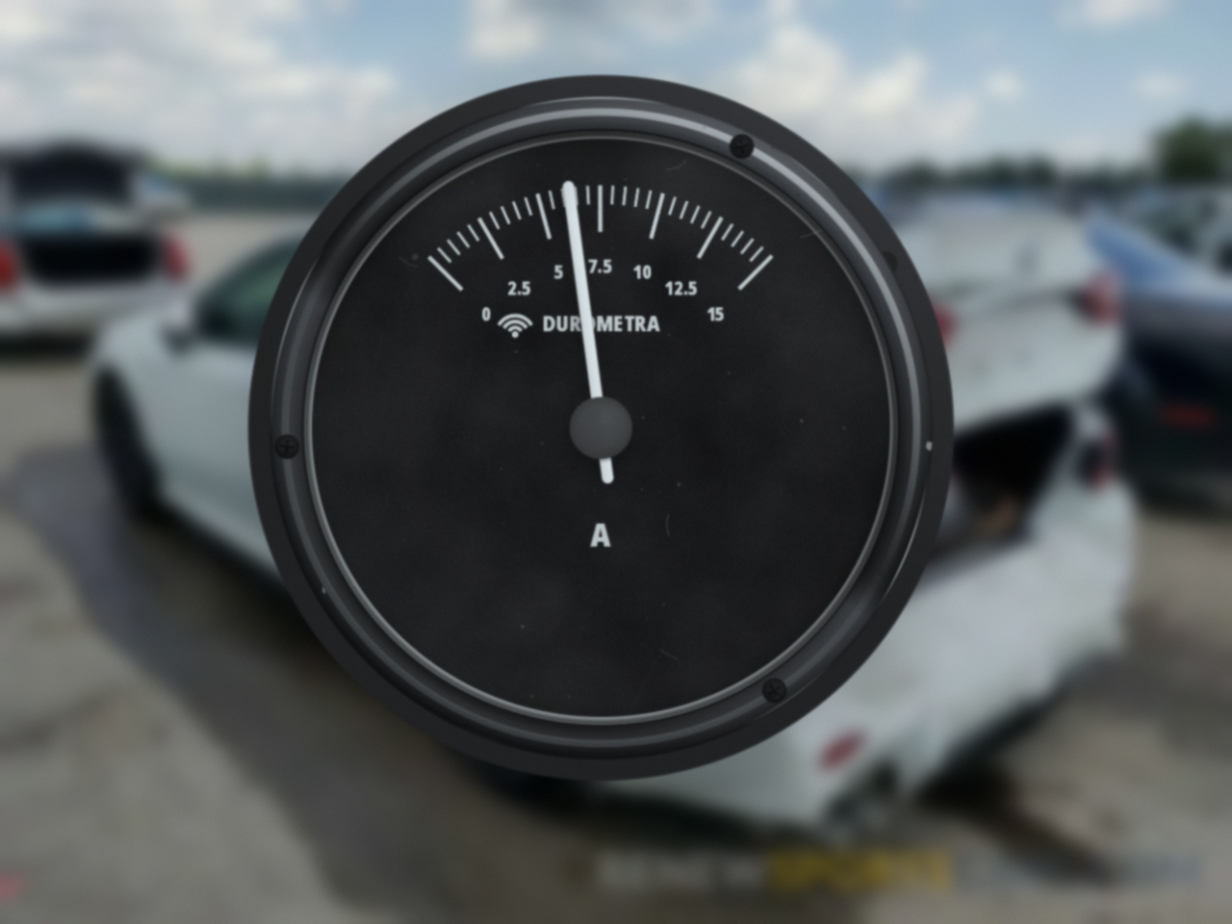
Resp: 6.25 A
